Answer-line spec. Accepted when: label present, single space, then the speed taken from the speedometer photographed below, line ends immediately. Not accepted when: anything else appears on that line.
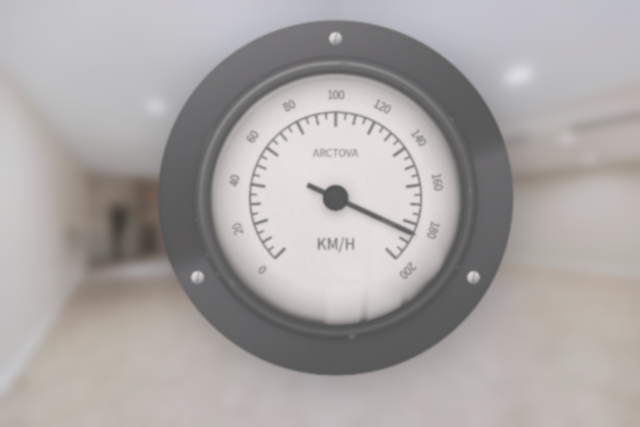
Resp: 185 km/h
